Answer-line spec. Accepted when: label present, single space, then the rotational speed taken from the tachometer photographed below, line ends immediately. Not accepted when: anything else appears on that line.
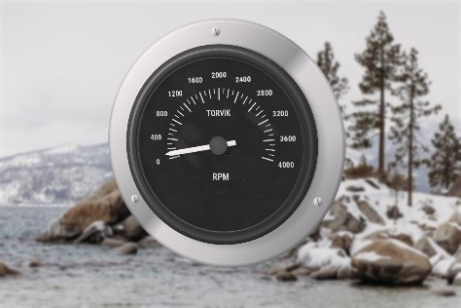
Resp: 100 rpm
